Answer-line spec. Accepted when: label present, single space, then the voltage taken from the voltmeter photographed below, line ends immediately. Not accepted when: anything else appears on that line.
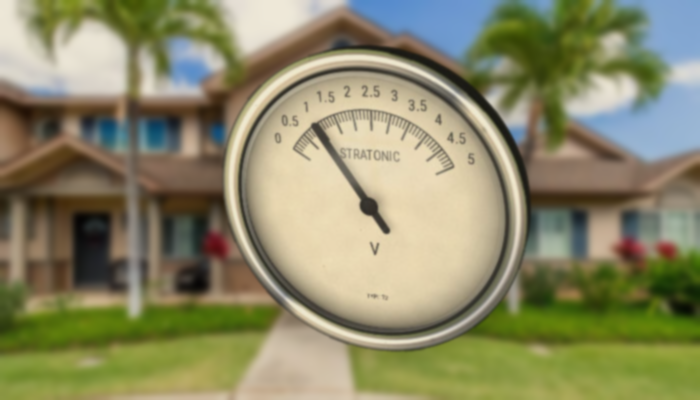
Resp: 1 V
